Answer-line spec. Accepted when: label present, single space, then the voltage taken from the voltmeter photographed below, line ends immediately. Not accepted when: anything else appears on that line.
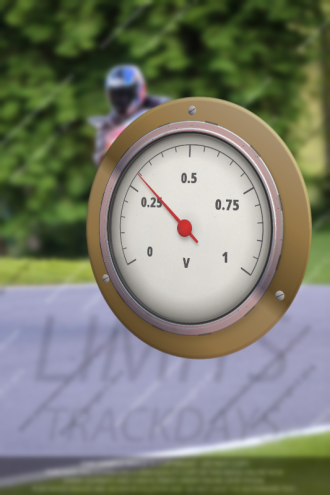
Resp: 0.3 V
